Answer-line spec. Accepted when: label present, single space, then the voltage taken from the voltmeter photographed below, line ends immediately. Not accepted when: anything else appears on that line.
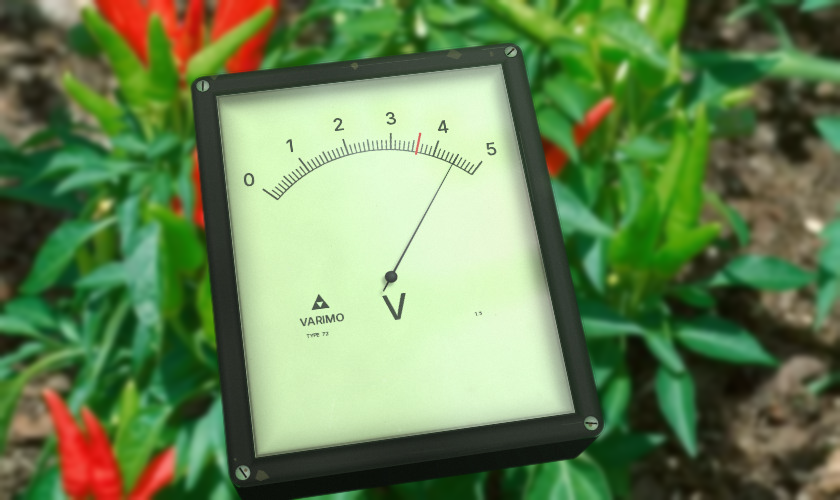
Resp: 4.5 V
